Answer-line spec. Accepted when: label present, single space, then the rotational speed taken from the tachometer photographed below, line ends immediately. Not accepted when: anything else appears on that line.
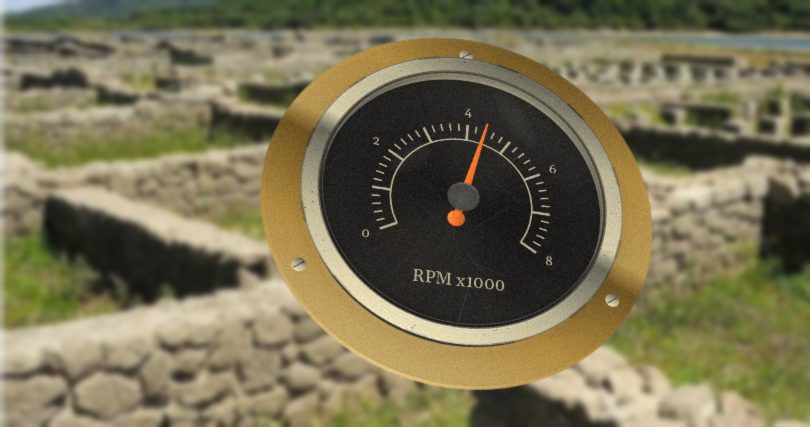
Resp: 4400 rpm
